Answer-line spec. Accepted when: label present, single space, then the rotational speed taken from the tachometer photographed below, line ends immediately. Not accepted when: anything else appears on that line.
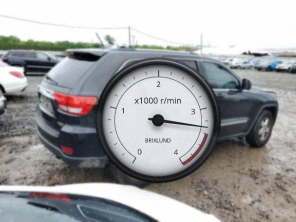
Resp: 3300 rpm
